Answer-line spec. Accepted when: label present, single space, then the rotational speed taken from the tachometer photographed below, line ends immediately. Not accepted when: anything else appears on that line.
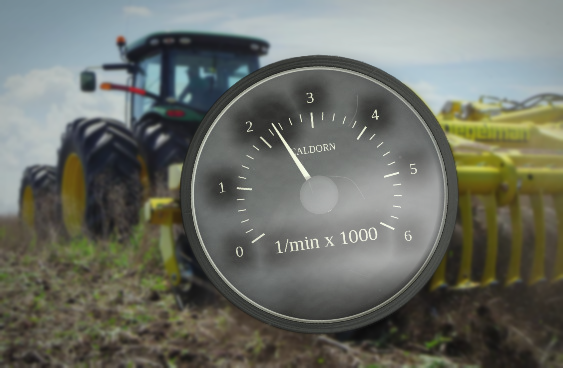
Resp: 2300 rpm
